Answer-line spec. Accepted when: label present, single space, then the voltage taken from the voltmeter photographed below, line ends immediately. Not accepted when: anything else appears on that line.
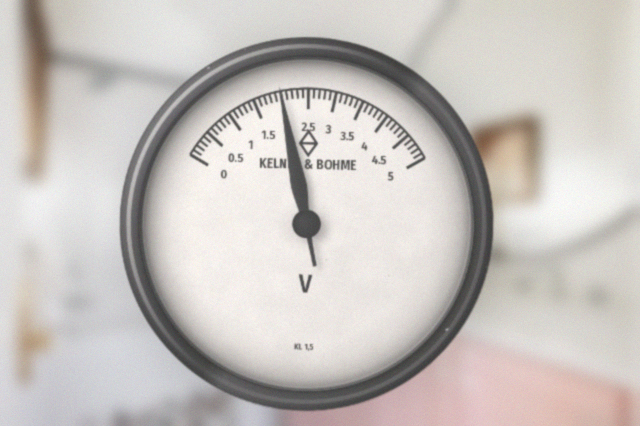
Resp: 2 V
